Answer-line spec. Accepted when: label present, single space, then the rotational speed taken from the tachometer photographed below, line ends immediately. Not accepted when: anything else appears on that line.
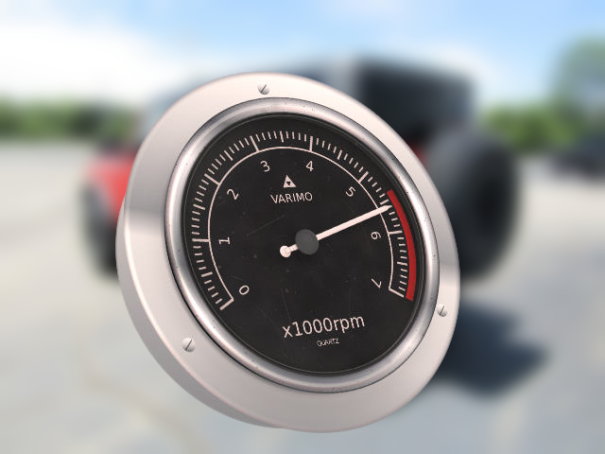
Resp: 5600 rpm
